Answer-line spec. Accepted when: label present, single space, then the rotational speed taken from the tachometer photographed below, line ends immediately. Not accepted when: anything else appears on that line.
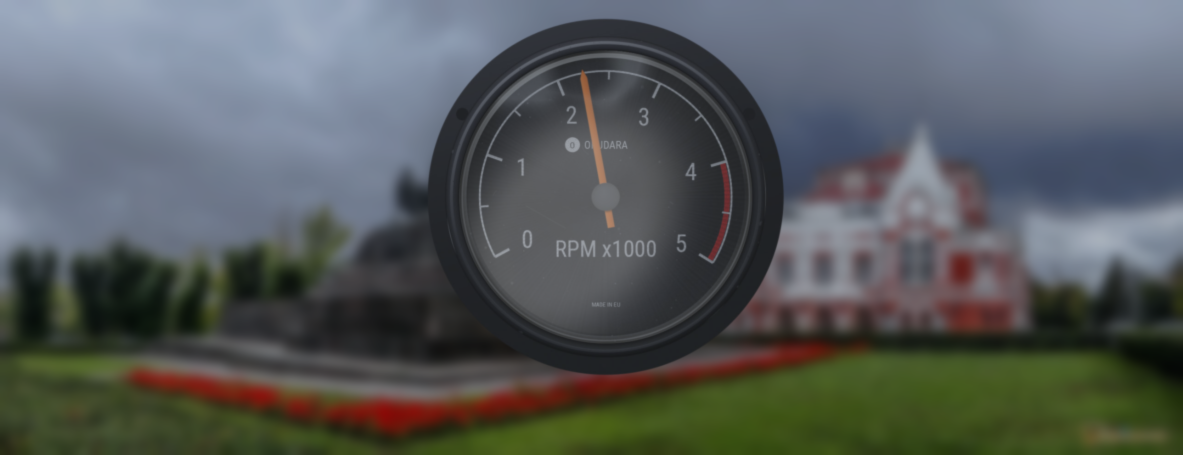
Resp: 2250 rpm
